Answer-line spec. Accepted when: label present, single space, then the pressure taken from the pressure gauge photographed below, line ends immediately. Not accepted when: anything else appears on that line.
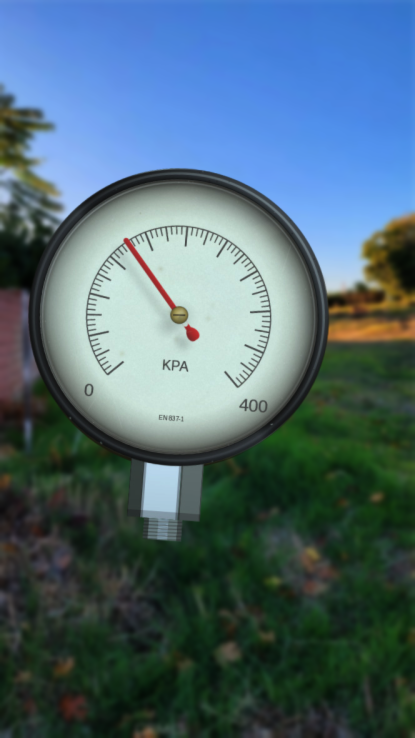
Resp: 140 kPa
